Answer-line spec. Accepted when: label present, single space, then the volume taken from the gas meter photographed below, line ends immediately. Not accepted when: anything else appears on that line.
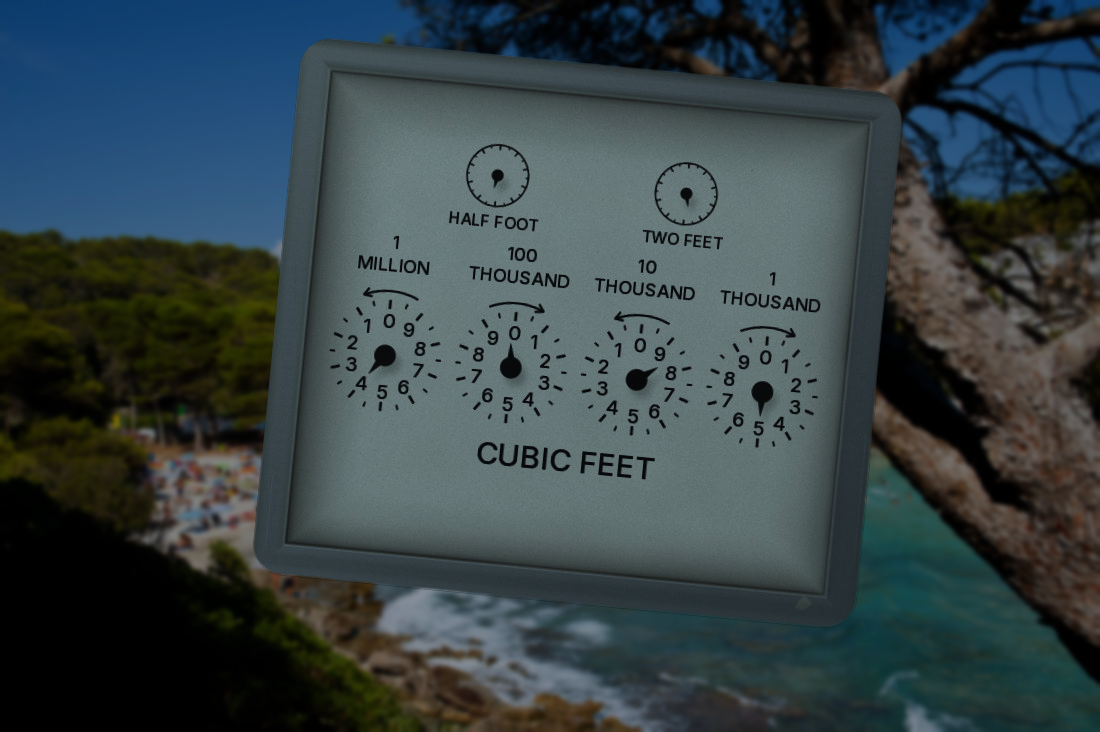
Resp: 398500 ft³
